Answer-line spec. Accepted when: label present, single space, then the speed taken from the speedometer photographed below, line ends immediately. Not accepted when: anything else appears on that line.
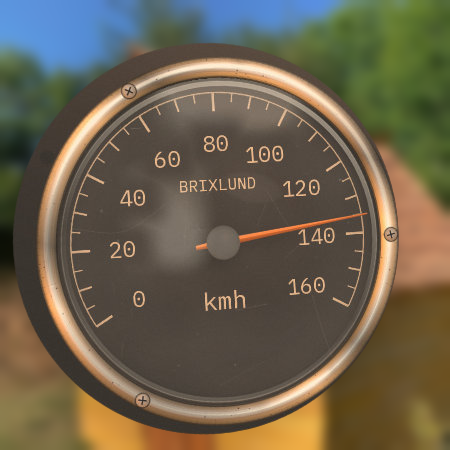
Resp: 135 km/h
